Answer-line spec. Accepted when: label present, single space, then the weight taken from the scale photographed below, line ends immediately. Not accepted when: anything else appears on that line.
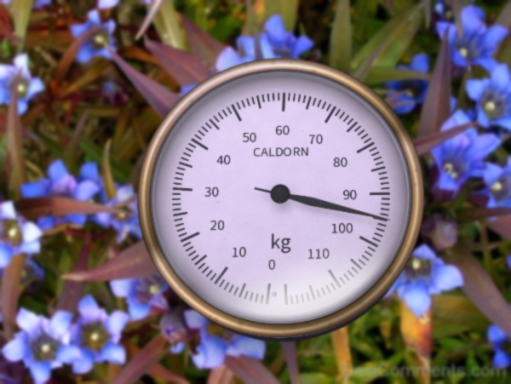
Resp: 95 kg
